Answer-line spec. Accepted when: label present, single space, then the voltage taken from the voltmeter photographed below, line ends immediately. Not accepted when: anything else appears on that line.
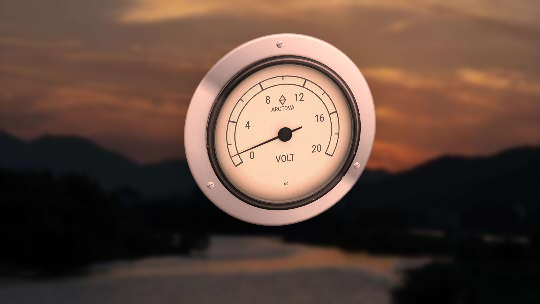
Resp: 1 V
